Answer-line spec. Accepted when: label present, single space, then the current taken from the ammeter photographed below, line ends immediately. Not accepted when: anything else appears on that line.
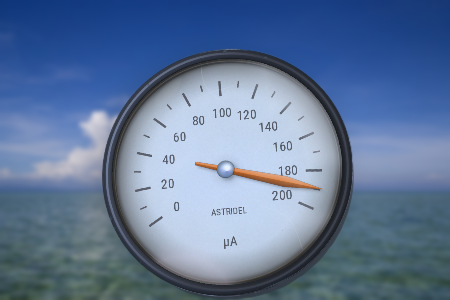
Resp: 190 µA
